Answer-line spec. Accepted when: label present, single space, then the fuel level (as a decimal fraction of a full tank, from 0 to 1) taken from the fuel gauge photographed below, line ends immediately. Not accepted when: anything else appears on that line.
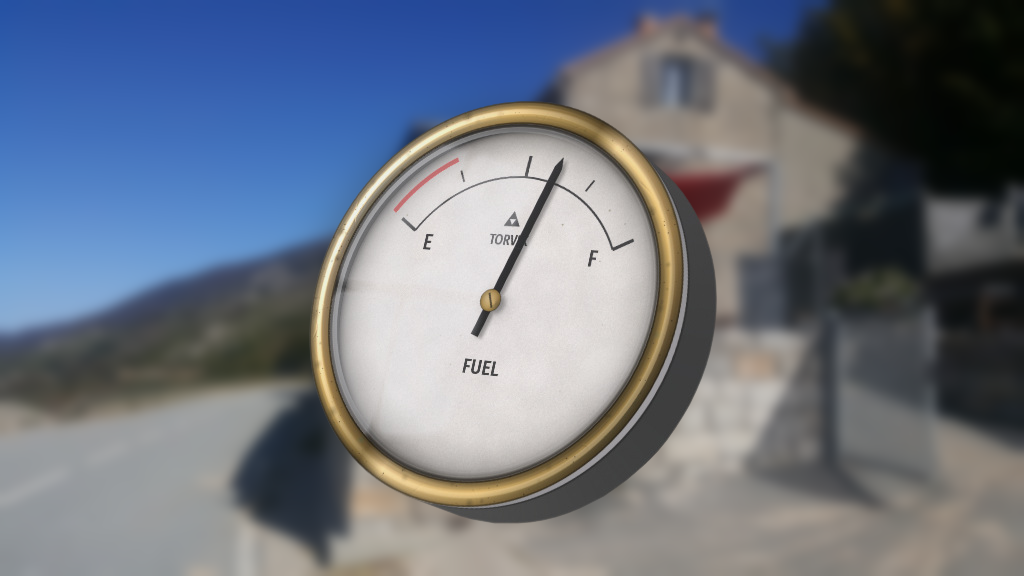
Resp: 0.625
